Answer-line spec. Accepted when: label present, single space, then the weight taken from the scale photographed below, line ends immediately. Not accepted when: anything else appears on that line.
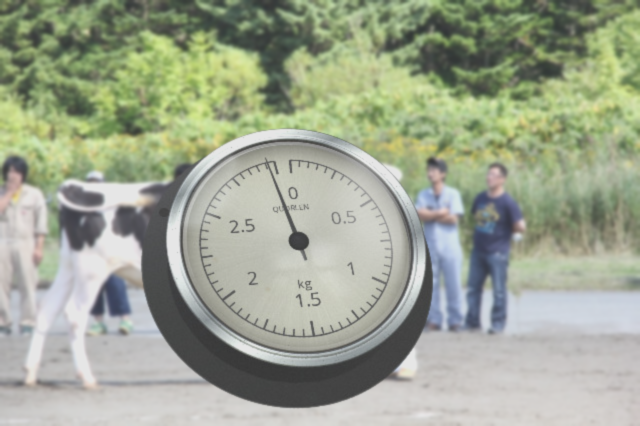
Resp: 2.95 kg
